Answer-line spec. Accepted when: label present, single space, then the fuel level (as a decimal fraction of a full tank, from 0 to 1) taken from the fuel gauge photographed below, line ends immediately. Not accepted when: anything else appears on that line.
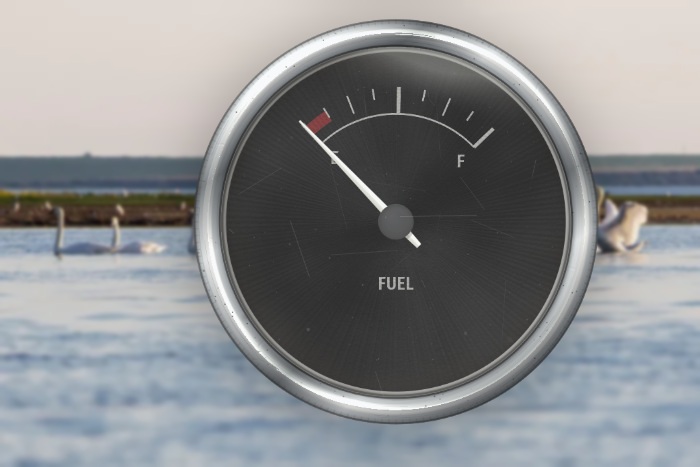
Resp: 0
